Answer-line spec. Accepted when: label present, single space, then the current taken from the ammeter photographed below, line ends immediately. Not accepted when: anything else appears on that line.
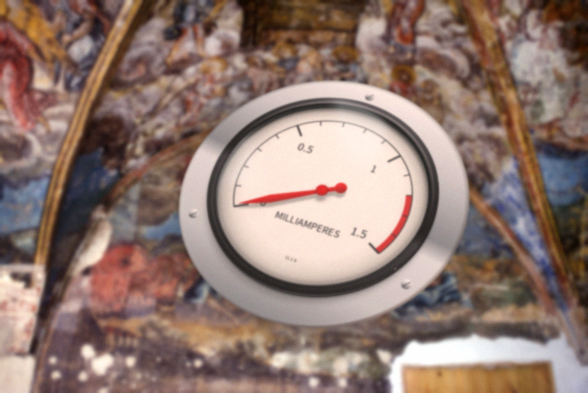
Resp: 0 mA
